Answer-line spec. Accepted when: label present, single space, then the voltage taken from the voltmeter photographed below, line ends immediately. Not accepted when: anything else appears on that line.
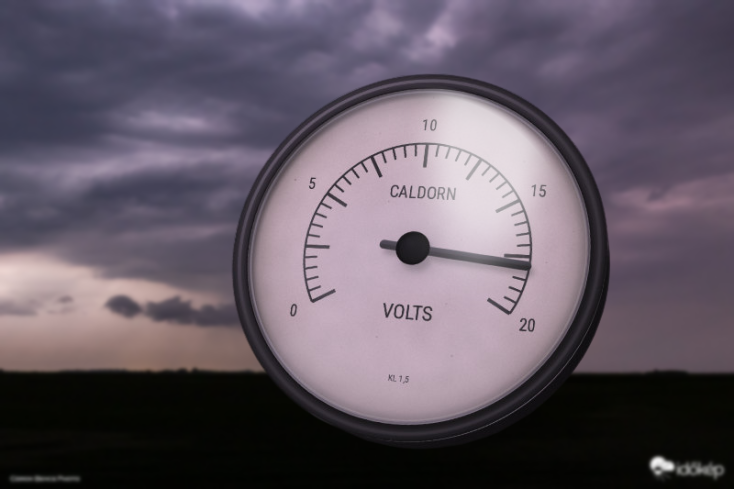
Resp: 18 V
